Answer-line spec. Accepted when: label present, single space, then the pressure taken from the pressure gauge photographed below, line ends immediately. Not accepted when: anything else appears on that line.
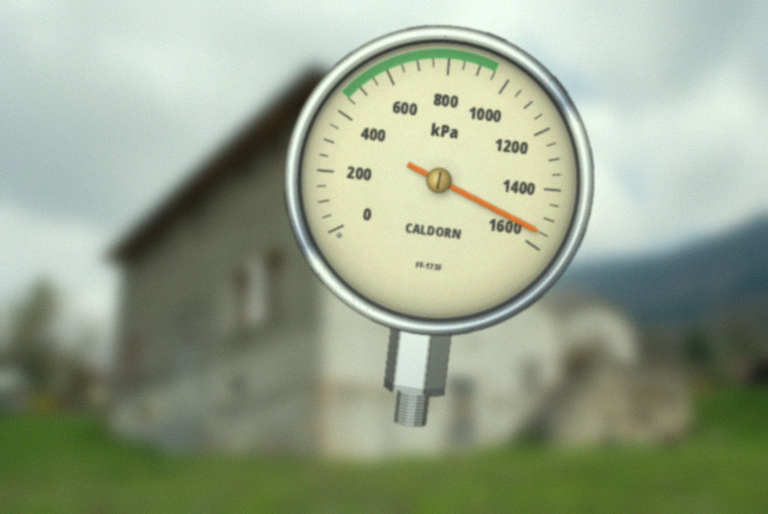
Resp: 1550 kPa
